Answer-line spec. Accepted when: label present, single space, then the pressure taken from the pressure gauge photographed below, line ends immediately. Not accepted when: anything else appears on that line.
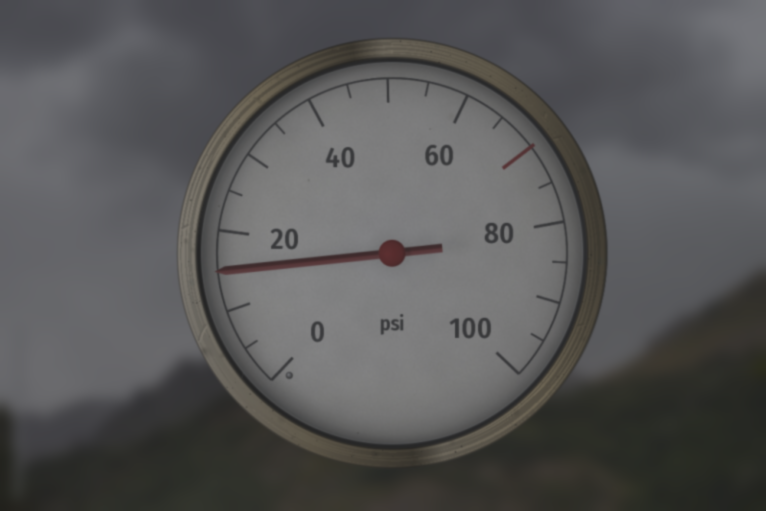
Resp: 15 psi
